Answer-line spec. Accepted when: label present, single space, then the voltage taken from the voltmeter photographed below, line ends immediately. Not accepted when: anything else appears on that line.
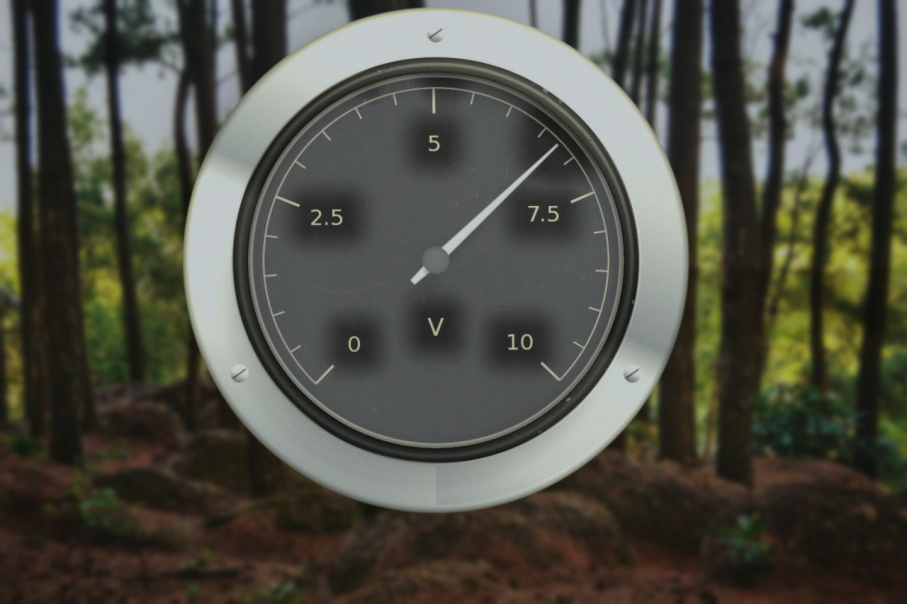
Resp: 6.75 V
